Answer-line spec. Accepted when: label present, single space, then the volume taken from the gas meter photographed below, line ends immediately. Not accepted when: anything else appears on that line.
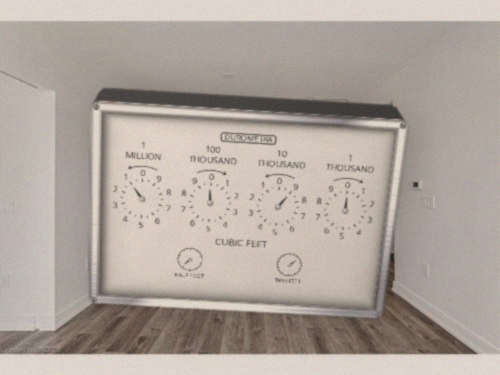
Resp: 99000 ft³
